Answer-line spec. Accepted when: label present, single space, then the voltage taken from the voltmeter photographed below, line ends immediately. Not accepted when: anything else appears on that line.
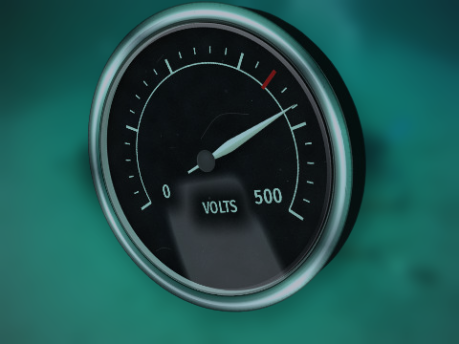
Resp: 380 V
